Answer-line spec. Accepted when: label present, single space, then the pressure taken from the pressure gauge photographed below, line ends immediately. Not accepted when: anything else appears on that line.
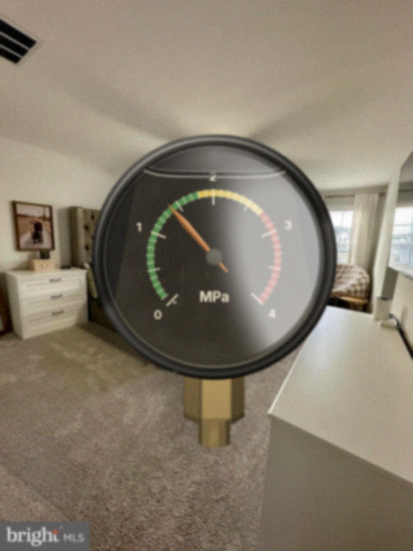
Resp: 1.4 MPa
